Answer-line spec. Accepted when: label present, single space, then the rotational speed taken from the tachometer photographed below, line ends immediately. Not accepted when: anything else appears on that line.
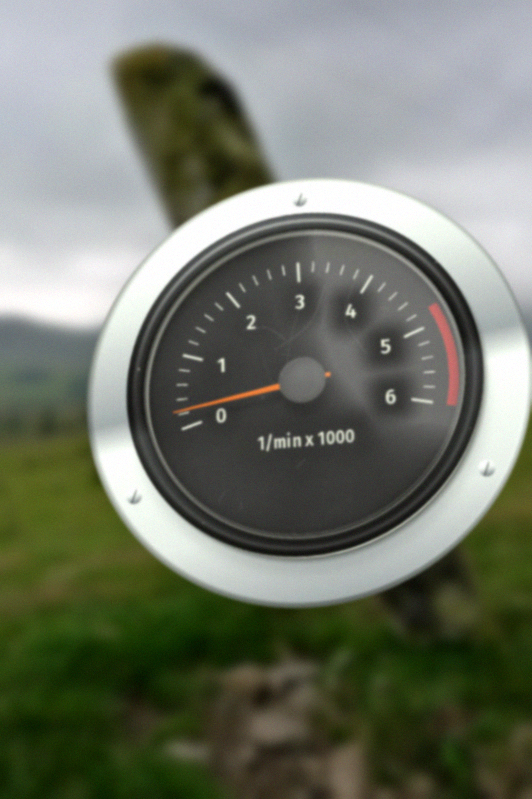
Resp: 200 rpm
